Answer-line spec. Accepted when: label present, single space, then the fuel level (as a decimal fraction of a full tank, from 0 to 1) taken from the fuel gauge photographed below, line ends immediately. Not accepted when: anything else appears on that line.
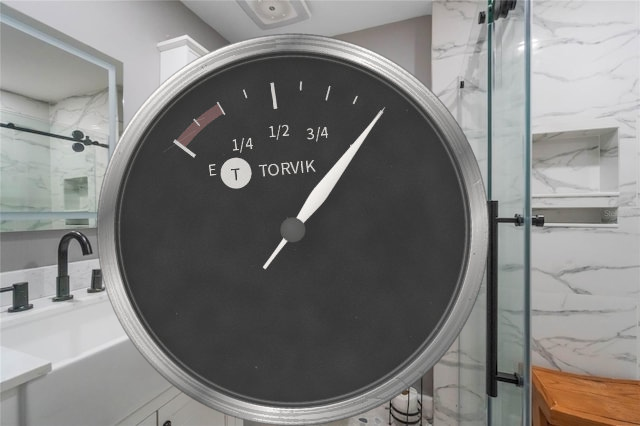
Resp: 1
